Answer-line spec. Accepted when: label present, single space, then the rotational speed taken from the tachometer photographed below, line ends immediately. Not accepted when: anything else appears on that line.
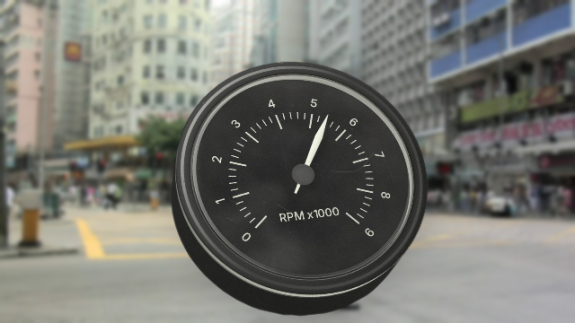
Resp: 5400 rpm
